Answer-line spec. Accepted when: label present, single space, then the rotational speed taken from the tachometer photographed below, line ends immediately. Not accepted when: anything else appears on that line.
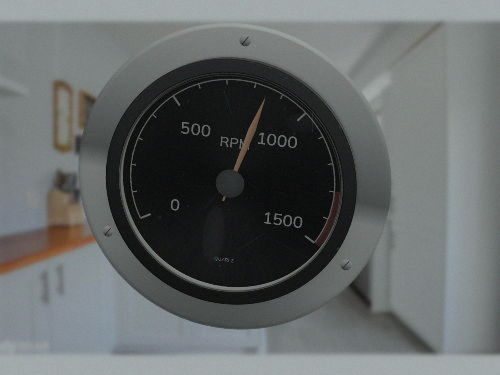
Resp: 850 rpm
